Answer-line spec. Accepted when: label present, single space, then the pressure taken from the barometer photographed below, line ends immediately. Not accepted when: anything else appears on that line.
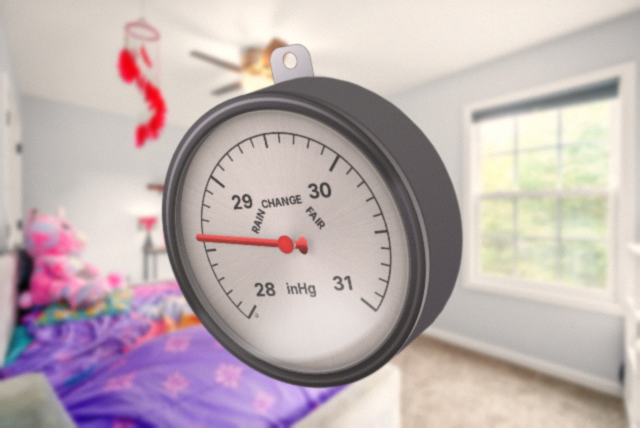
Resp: 28.6 inHg
